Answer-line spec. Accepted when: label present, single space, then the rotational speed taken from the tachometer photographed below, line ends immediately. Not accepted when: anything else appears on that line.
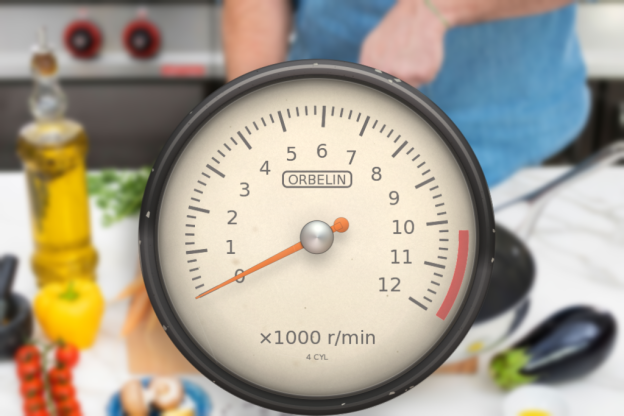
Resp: 0 rpm
